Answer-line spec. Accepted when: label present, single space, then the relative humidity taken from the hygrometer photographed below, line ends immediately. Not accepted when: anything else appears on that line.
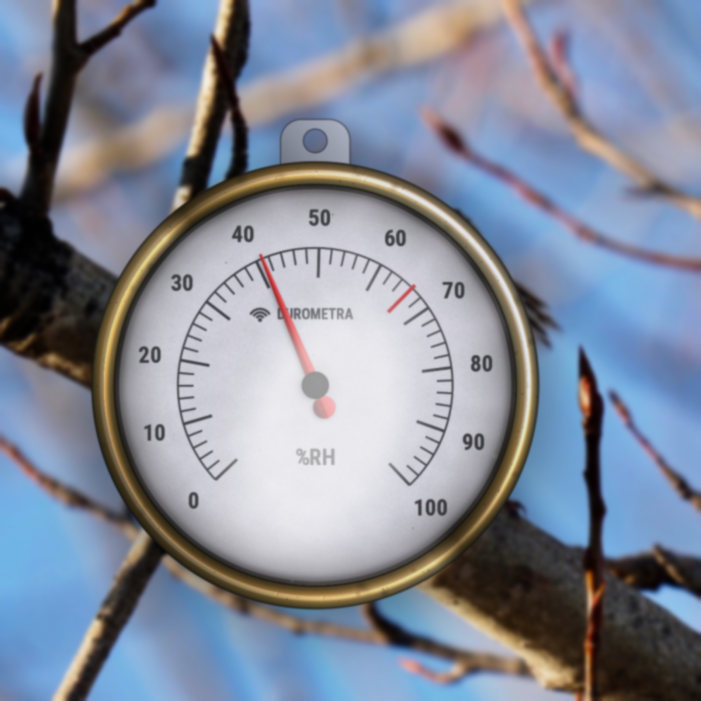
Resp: 41 %
